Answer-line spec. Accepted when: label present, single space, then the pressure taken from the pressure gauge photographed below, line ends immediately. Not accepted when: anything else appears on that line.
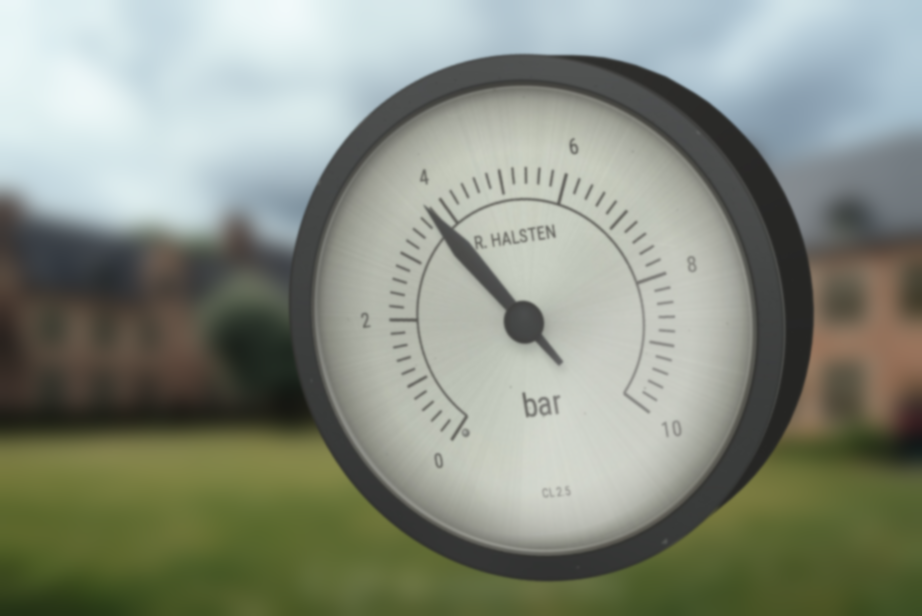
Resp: 3.8 bar
